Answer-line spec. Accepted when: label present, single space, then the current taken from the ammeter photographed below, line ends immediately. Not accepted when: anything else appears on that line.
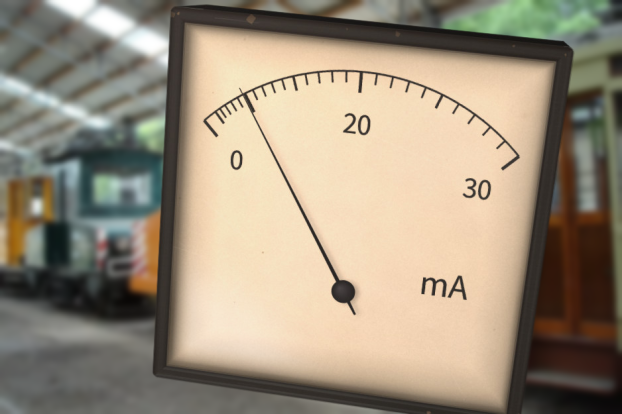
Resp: 10 mA
